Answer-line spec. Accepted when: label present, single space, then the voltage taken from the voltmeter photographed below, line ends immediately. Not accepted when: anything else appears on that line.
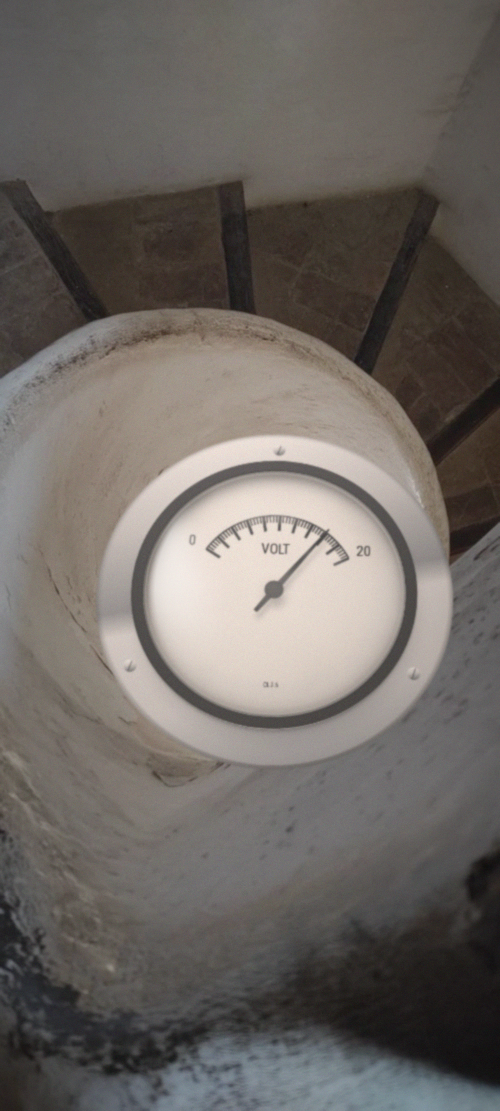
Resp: 16 V
